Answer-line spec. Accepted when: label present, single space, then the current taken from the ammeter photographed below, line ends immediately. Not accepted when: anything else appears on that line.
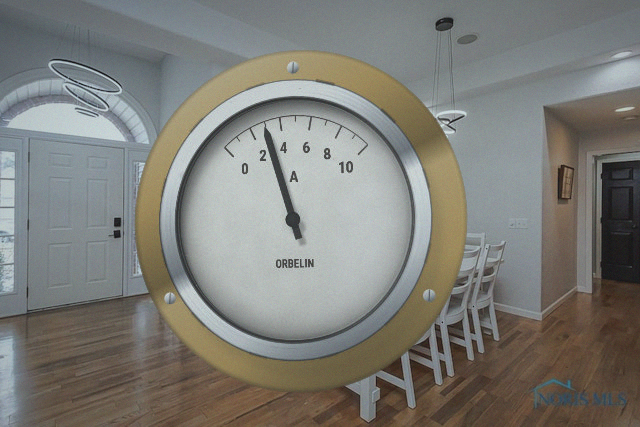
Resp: 3 A
